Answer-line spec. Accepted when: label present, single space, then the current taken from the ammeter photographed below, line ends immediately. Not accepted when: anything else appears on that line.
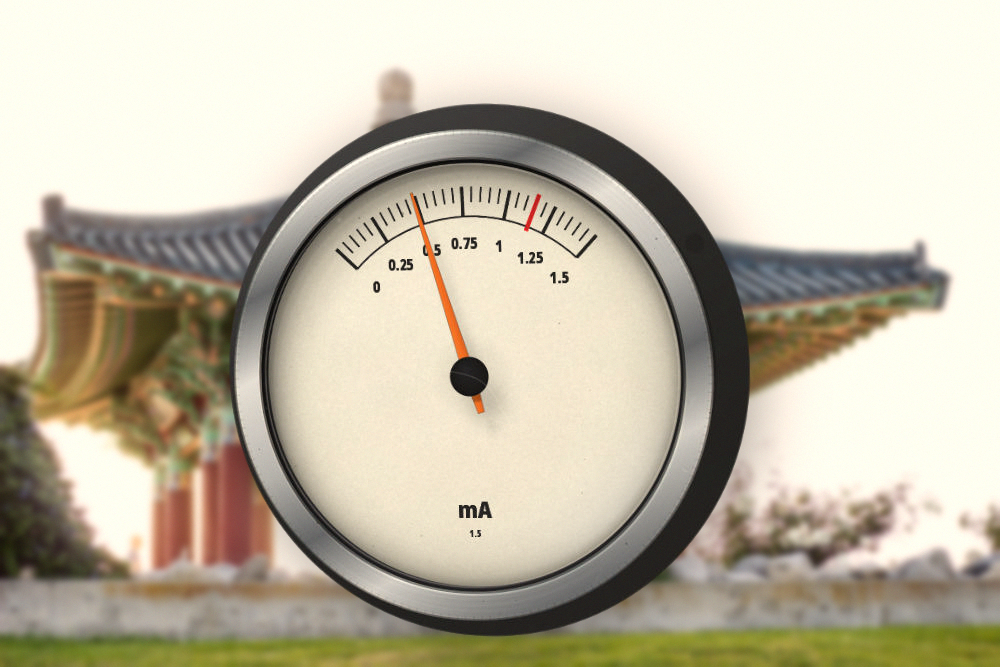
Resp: 0.5 mA
